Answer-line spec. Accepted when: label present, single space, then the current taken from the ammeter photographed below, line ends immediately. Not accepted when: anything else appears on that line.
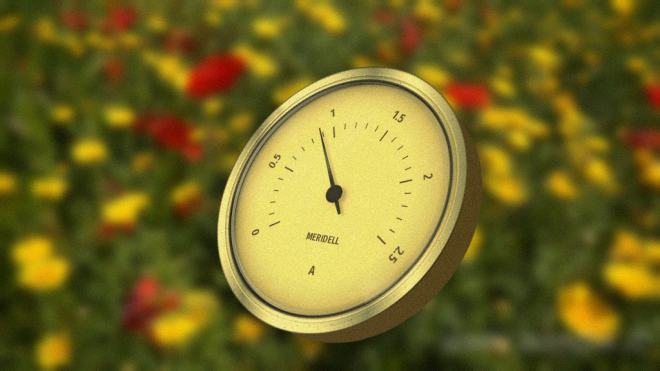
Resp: 0.9 A
